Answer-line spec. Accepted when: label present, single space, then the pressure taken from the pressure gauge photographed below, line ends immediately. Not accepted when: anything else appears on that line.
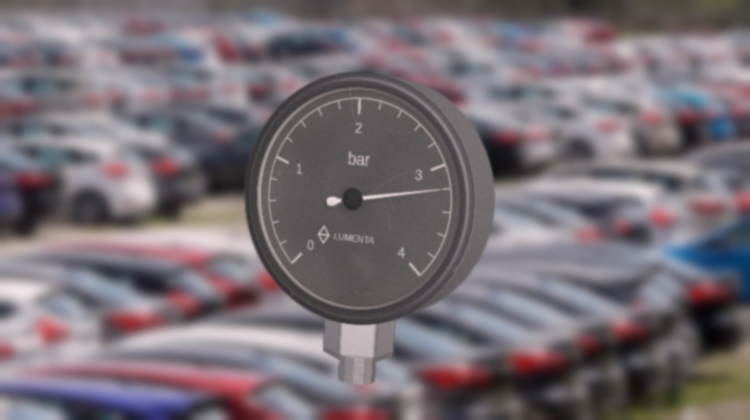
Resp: 3.2 bar
